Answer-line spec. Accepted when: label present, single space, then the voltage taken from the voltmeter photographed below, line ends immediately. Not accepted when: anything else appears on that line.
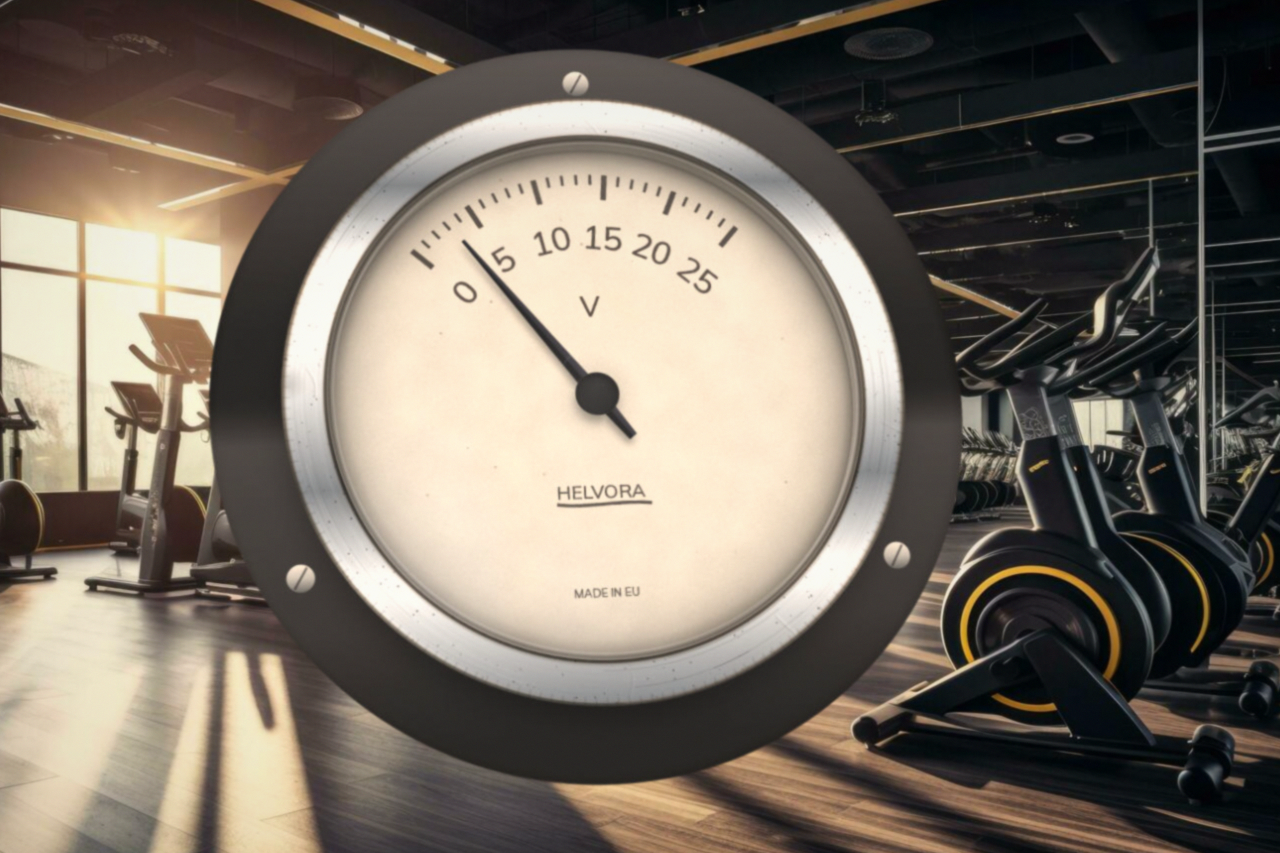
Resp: 3 V
